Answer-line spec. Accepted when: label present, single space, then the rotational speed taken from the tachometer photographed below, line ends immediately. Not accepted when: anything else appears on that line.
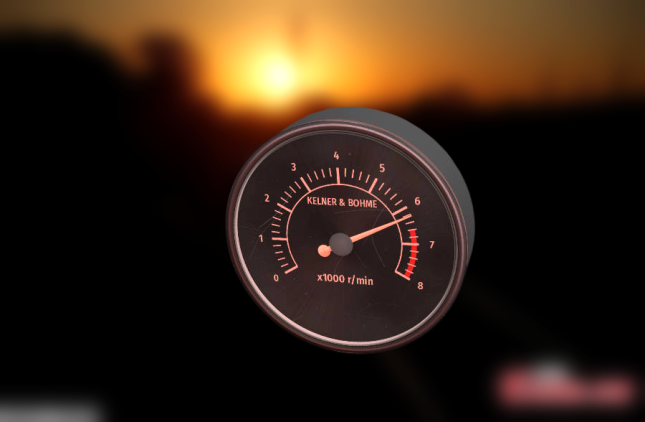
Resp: 6200 rpm
